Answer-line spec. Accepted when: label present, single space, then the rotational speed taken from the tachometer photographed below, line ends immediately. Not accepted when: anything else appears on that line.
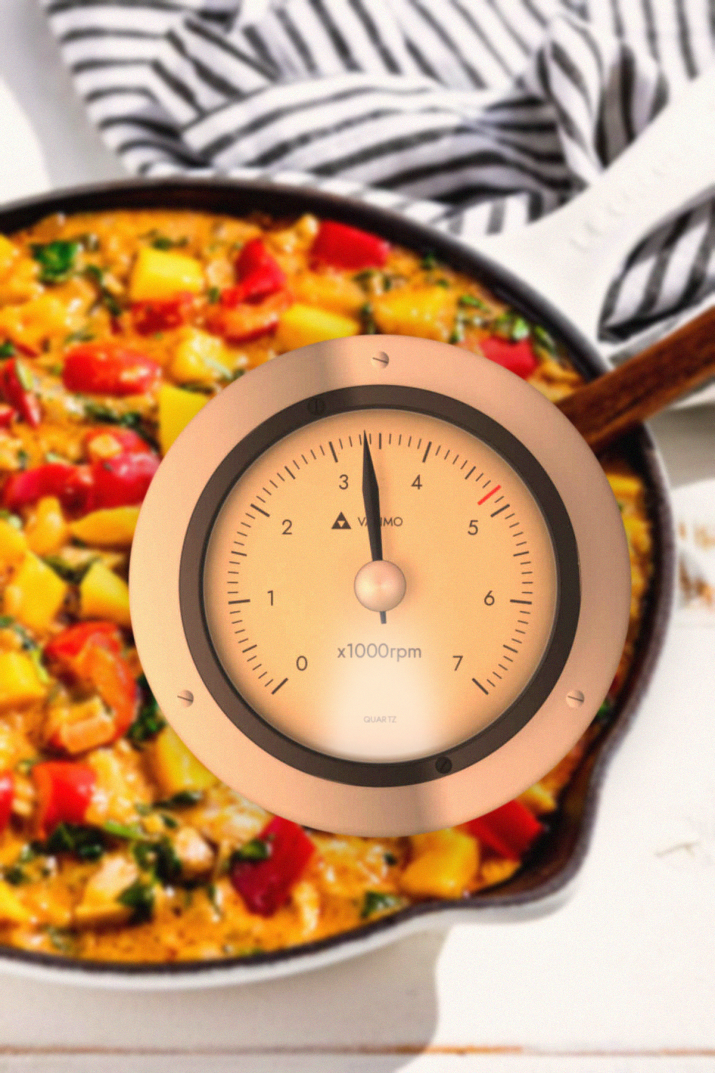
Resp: 3350 rpm
